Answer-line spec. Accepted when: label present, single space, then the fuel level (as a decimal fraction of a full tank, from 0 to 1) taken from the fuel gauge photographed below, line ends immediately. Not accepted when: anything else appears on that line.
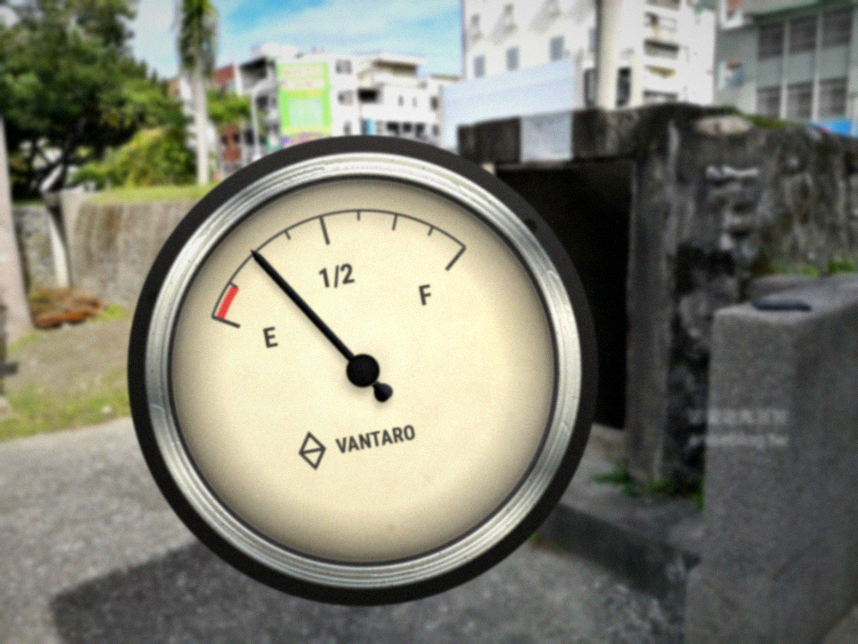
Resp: 0.25
